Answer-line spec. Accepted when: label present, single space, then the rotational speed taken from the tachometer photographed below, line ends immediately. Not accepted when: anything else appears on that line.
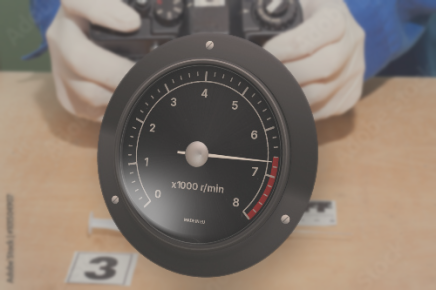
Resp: 6700 rpm
